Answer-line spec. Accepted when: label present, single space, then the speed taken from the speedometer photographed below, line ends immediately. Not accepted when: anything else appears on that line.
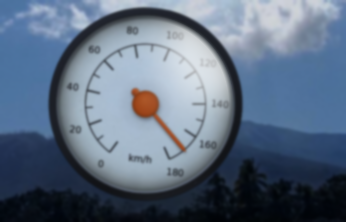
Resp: 170 km/h
